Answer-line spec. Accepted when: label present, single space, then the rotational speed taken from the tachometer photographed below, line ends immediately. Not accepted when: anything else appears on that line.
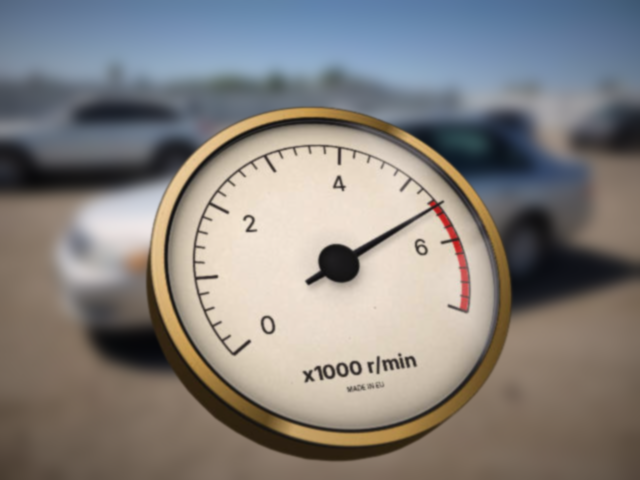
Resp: 5500 rpm
